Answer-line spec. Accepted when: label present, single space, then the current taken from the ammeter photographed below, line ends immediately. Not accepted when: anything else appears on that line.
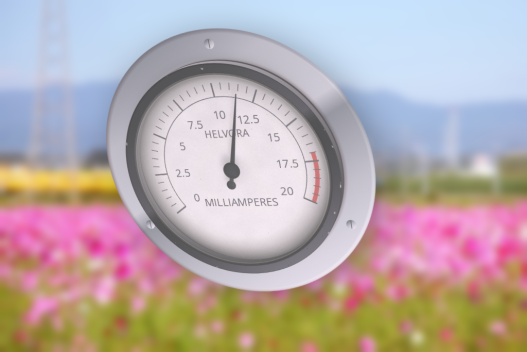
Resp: 11.5 mA
